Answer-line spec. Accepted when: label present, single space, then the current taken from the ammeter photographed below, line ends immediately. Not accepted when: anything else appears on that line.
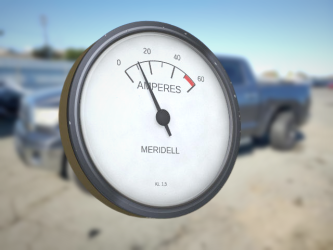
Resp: 10 A
